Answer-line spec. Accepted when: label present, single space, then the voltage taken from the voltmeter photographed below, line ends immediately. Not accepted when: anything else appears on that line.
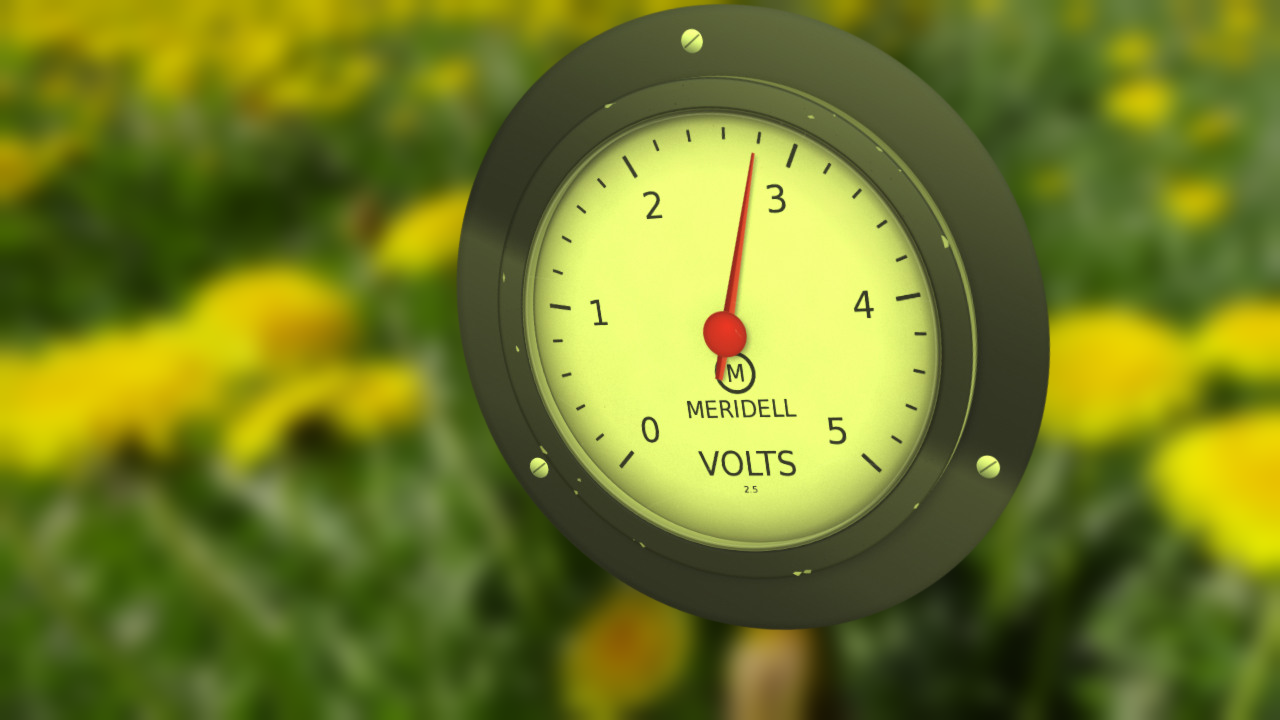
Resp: 2.8 V
